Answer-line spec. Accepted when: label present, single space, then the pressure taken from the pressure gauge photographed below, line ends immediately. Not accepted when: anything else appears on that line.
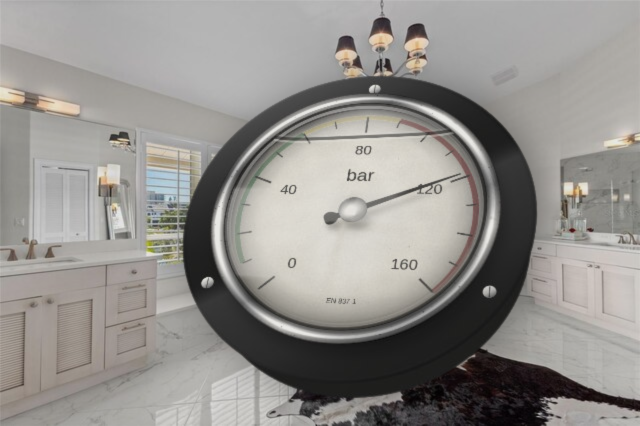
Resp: 120 bar
